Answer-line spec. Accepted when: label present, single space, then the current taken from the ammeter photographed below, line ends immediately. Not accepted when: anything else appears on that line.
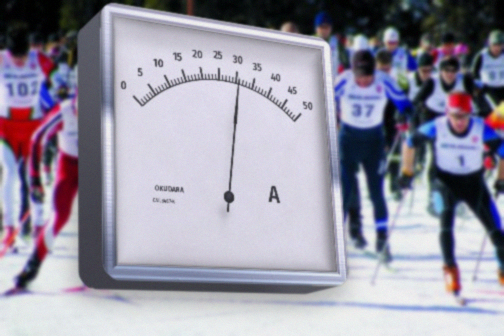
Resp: 30 A
